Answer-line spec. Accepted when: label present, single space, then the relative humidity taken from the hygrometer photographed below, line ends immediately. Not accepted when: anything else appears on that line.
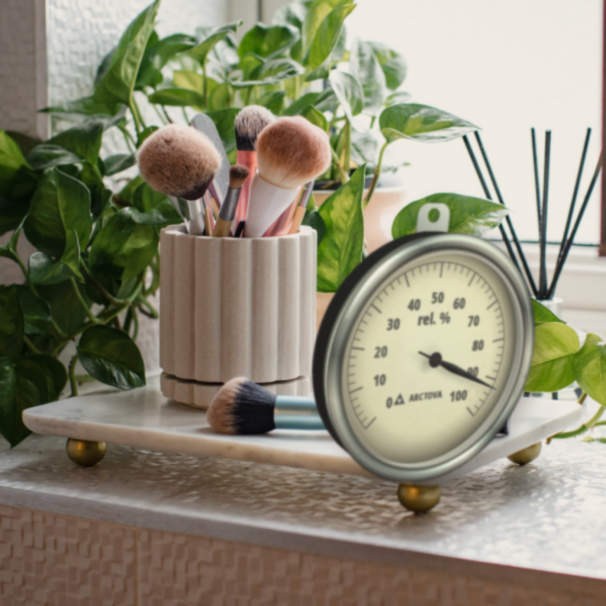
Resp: 92 %
